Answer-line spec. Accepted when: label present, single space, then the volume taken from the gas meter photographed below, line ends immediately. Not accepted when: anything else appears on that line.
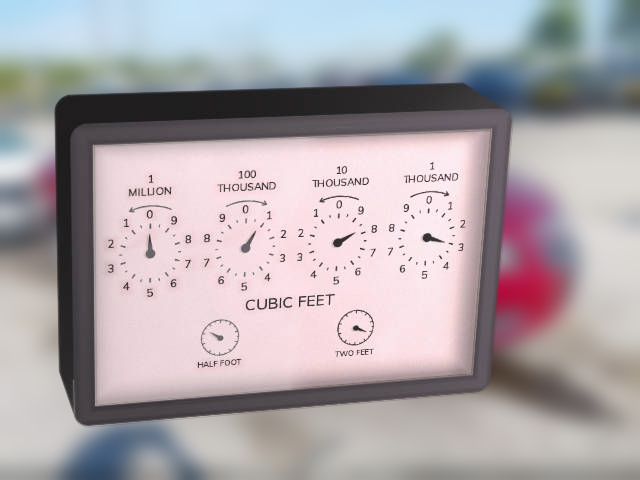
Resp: 8300 ft³
